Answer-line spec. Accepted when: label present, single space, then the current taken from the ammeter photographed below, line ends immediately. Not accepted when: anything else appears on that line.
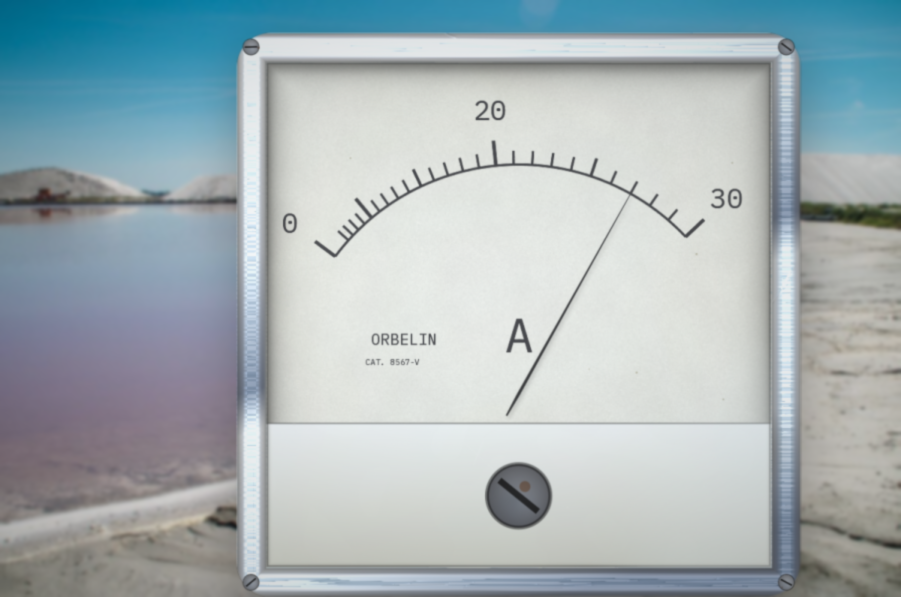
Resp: 27 A
